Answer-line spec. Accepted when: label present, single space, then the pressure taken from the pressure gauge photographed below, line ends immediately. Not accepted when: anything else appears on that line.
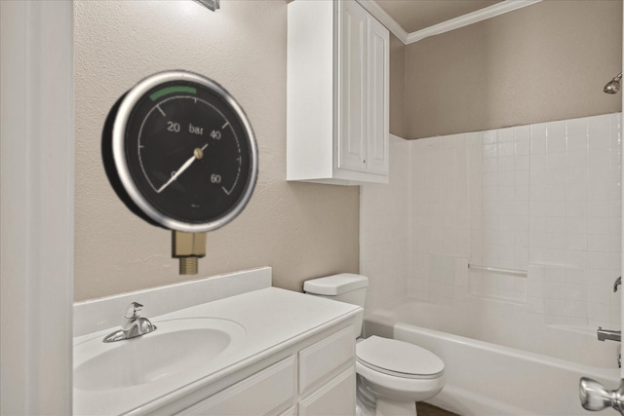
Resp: 0 bar
